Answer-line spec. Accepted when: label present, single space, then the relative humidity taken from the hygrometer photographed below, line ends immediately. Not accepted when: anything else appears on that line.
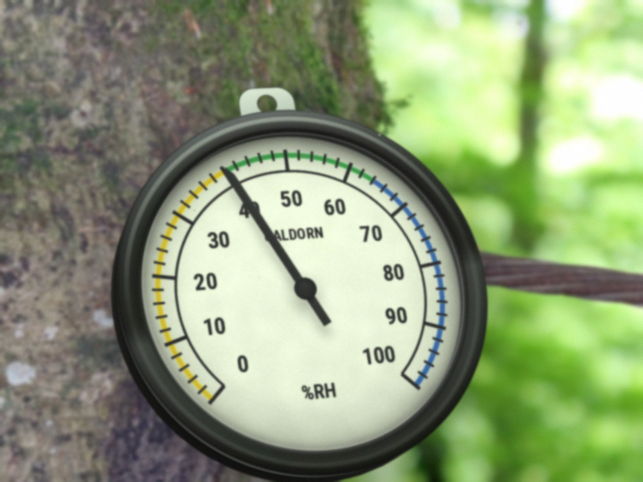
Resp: 40 %
